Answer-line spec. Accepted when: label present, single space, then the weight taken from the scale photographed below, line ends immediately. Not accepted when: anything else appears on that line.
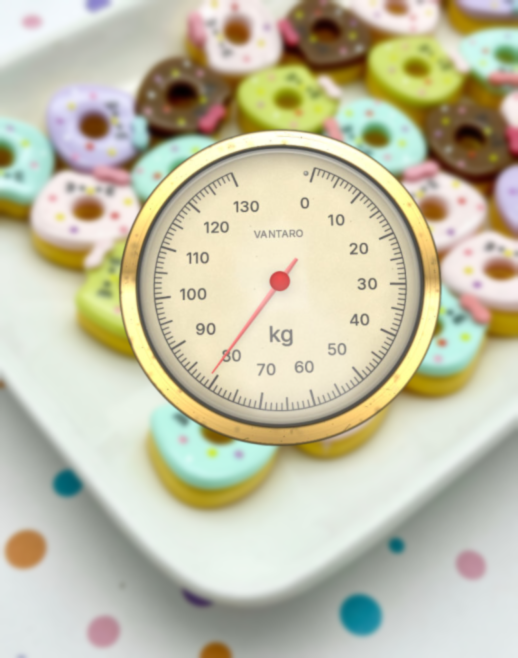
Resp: 81 kg
